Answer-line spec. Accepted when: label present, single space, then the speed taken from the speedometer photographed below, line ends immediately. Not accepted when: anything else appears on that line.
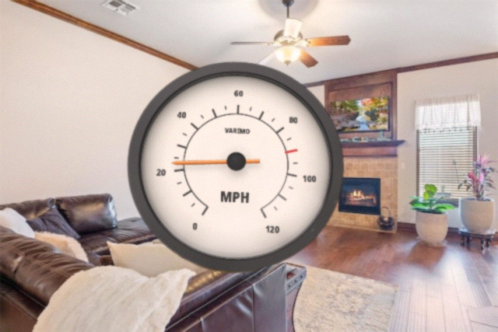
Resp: 22.5 mph
